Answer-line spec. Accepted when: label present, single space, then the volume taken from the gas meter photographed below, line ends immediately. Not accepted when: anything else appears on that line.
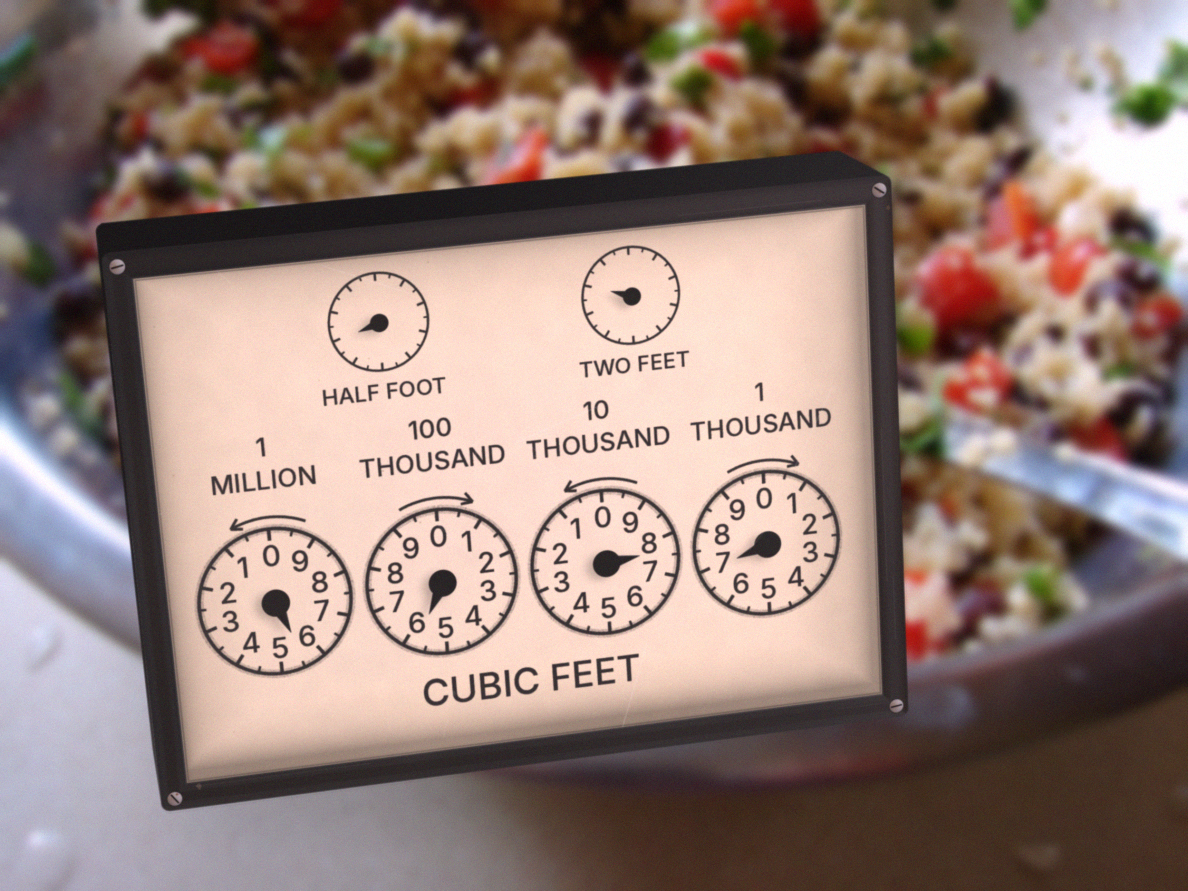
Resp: 557700 ft³
